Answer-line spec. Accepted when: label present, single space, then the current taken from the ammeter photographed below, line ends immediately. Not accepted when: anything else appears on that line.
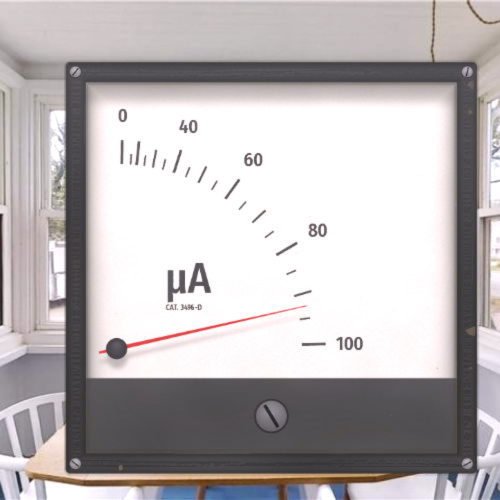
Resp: 92.5 µA
